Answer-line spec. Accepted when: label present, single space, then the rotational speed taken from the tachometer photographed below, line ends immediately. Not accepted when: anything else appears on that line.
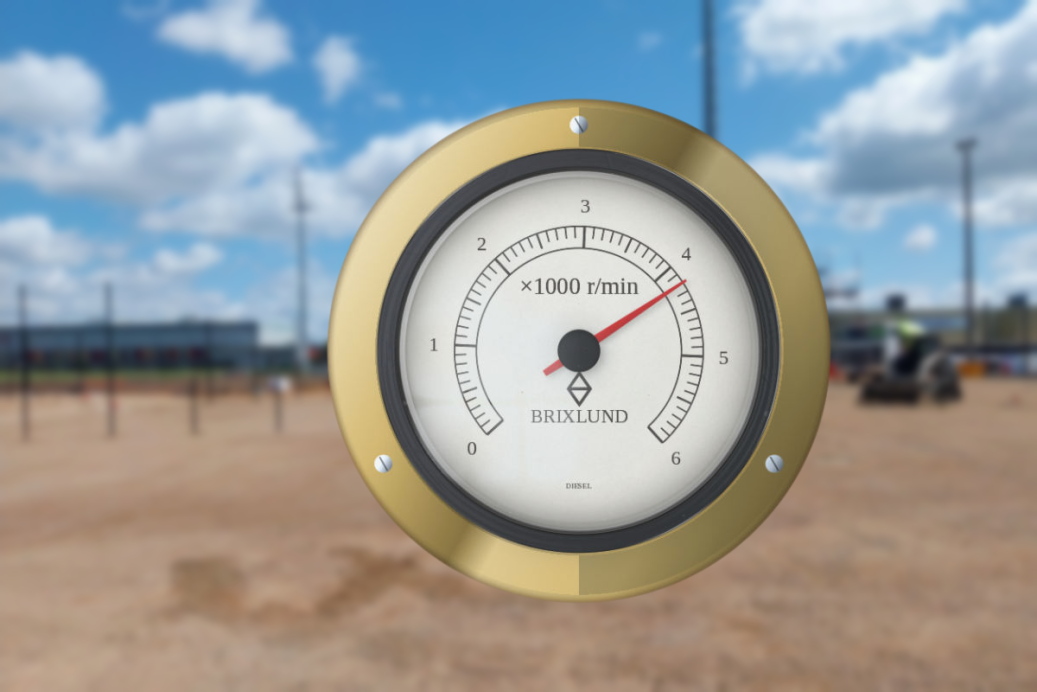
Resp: 4200 rpm
